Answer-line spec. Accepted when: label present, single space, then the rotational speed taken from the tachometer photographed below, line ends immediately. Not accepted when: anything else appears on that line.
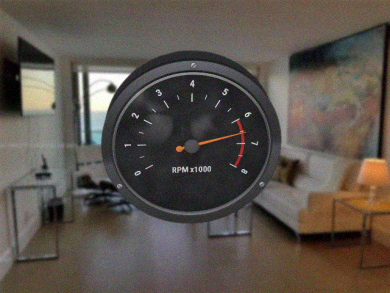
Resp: 6500 rpm
